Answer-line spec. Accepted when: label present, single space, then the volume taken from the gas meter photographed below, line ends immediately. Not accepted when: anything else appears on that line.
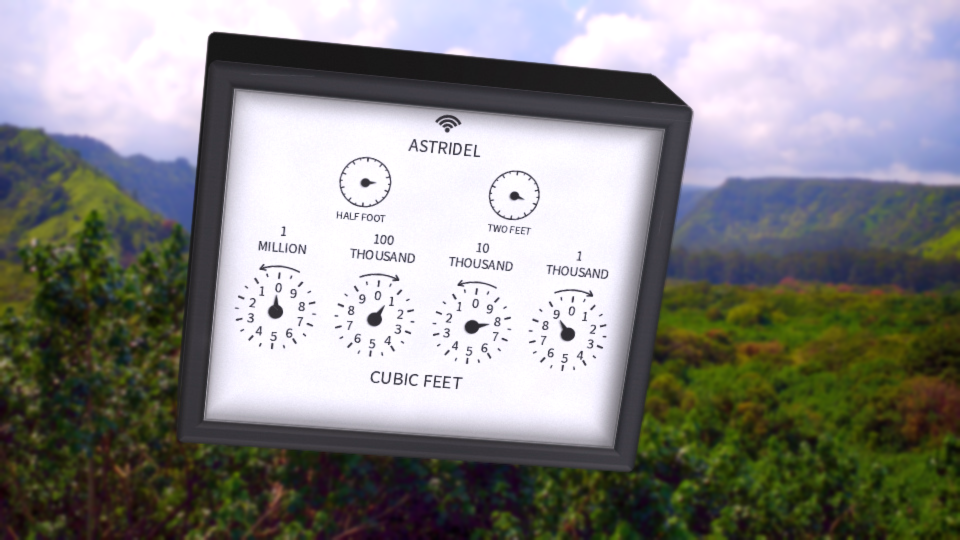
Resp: 7900 ft³
